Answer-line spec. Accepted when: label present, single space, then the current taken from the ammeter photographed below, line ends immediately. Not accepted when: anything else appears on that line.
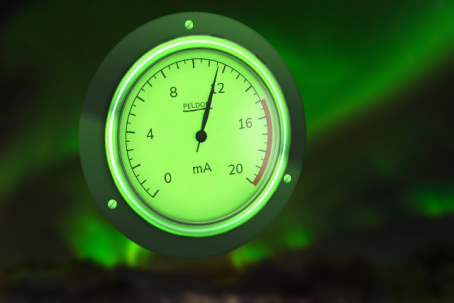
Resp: 11.5 mA
